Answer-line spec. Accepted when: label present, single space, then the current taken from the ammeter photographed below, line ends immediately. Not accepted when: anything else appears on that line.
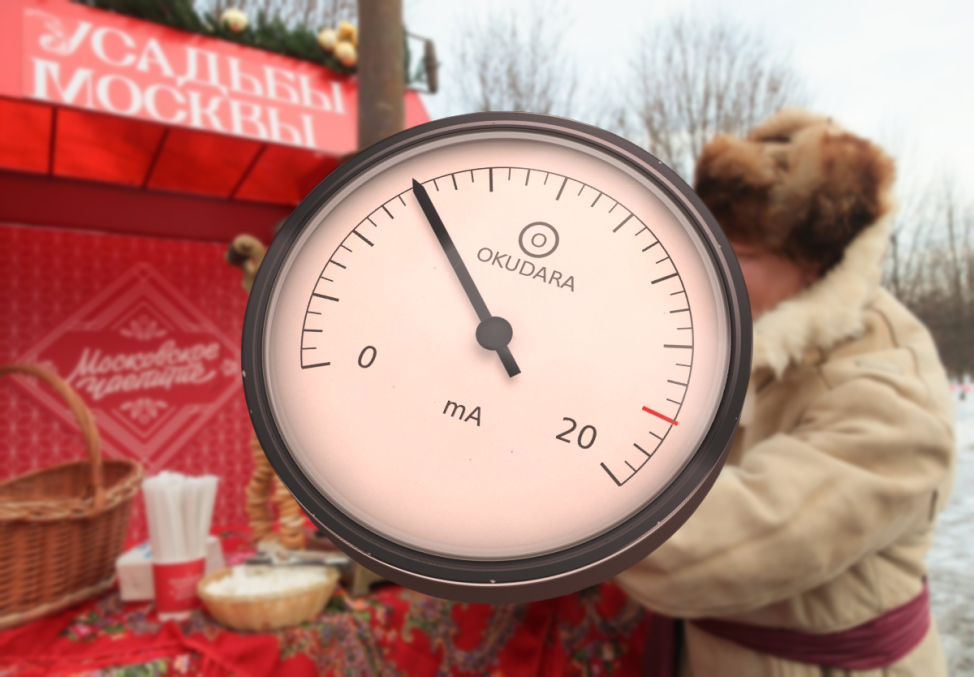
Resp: 6 mA
